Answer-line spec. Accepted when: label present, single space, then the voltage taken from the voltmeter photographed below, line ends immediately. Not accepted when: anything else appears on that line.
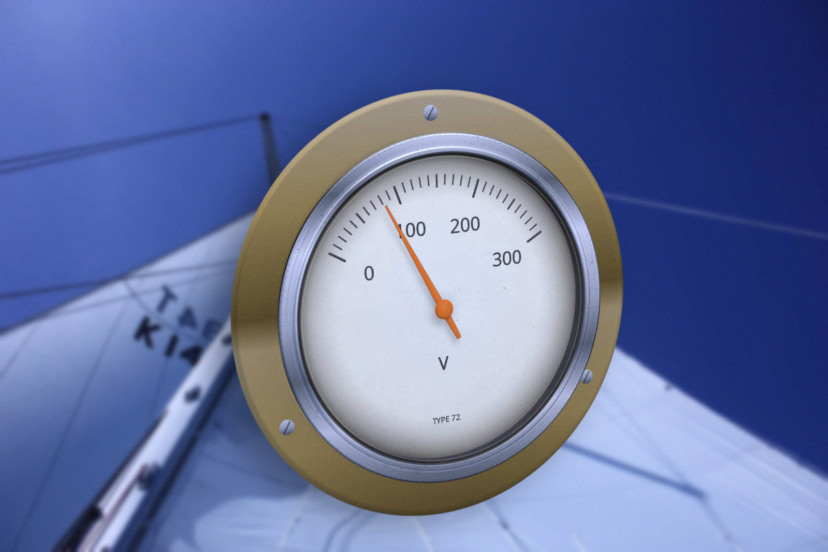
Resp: 80 V
